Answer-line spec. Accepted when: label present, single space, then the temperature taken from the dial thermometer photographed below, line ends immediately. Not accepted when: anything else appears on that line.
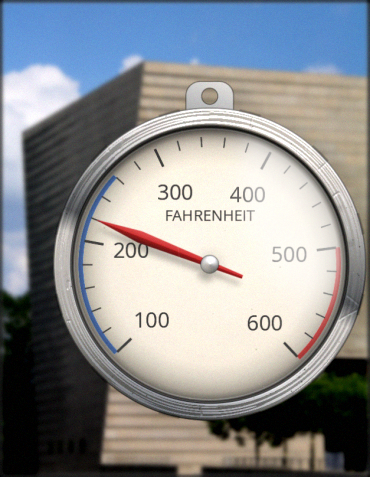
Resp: 220 °F
